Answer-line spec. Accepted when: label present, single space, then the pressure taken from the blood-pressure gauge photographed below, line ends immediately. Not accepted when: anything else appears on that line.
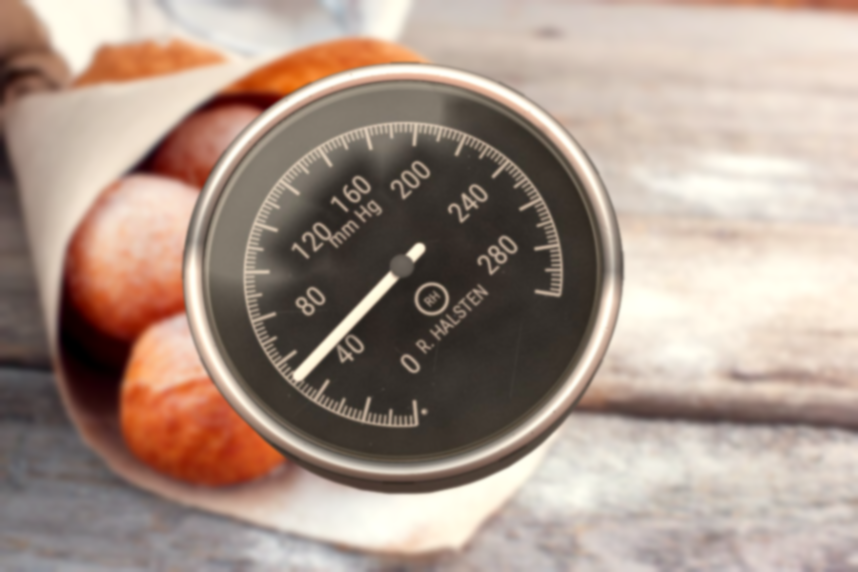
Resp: 50 mmHg
